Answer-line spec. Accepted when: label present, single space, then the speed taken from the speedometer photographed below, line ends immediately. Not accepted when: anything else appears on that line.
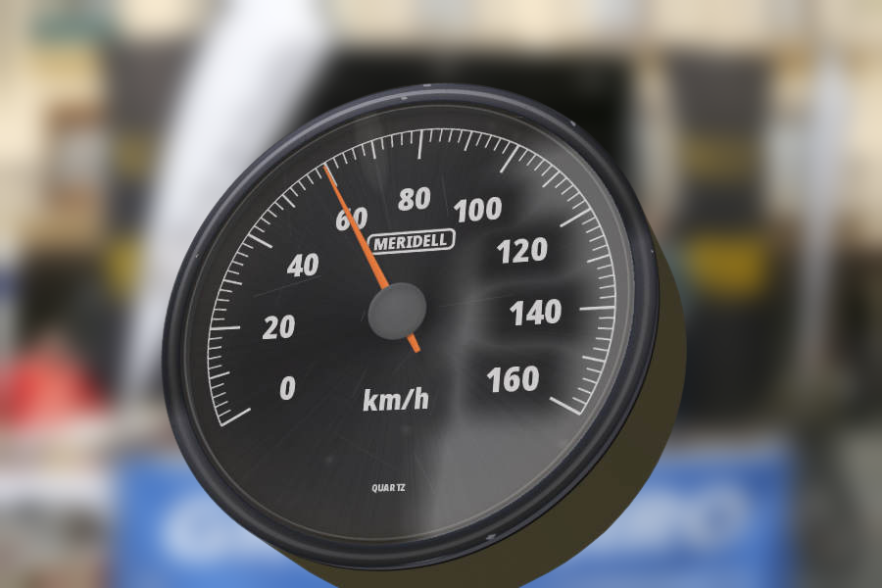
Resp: 60 km/h
